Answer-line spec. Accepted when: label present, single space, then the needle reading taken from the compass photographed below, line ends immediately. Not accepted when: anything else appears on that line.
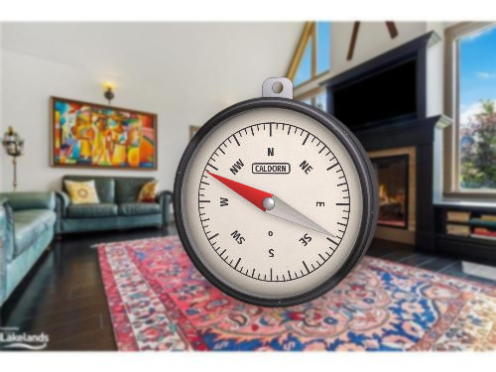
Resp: 295 °
